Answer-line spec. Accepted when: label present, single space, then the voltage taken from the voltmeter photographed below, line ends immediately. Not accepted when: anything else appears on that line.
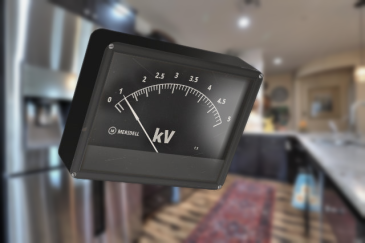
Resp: 1 kV
